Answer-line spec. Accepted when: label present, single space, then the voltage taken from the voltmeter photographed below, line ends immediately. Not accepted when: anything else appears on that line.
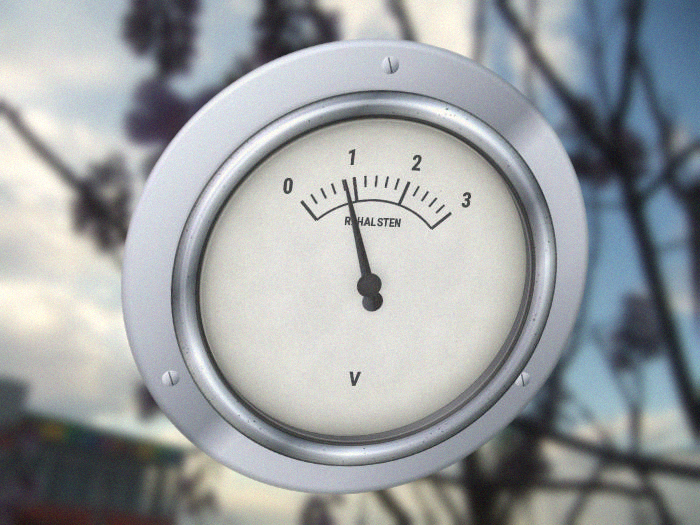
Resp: 0.8 V
